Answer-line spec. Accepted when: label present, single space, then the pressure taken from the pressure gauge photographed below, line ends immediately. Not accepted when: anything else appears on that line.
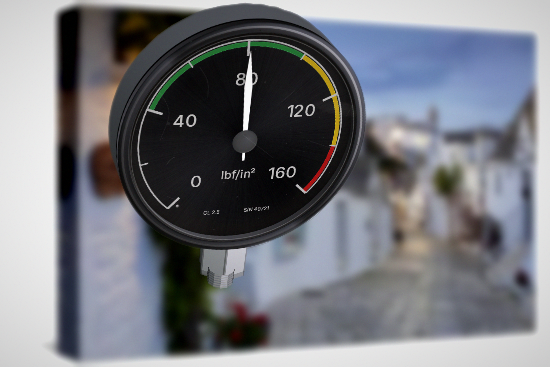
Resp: 80 psi
